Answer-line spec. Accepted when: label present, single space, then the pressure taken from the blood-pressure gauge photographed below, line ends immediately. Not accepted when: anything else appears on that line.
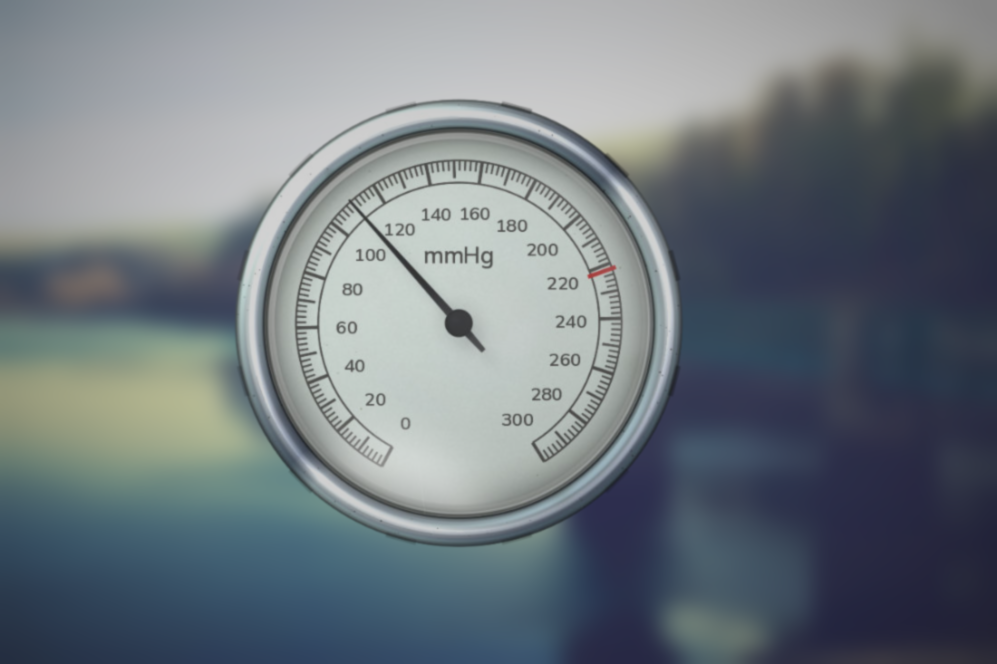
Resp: 110 mmHg
